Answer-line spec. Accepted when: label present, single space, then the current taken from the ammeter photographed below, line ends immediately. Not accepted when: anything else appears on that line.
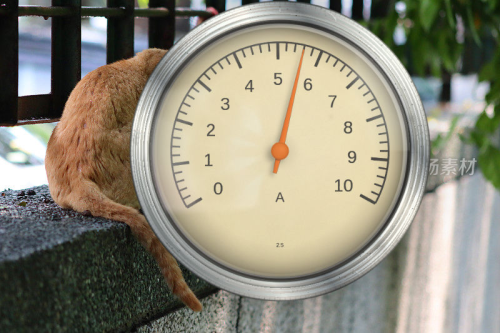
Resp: 5.6 A
